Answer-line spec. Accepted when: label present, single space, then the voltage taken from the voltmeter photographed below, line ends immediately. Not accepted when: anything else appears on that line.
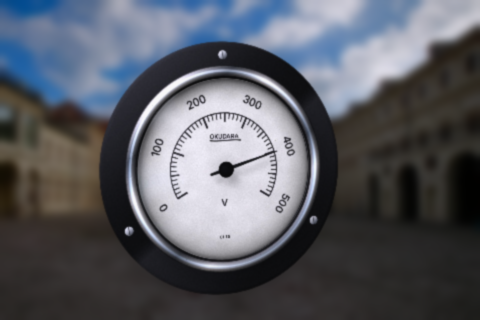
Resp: 400 V
